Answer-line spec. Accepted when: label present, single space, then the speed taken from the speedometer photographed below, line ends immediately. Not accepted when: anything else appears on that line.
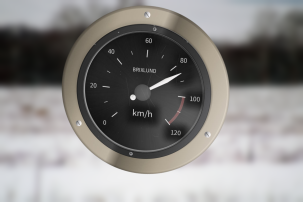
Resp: 85 km/h
